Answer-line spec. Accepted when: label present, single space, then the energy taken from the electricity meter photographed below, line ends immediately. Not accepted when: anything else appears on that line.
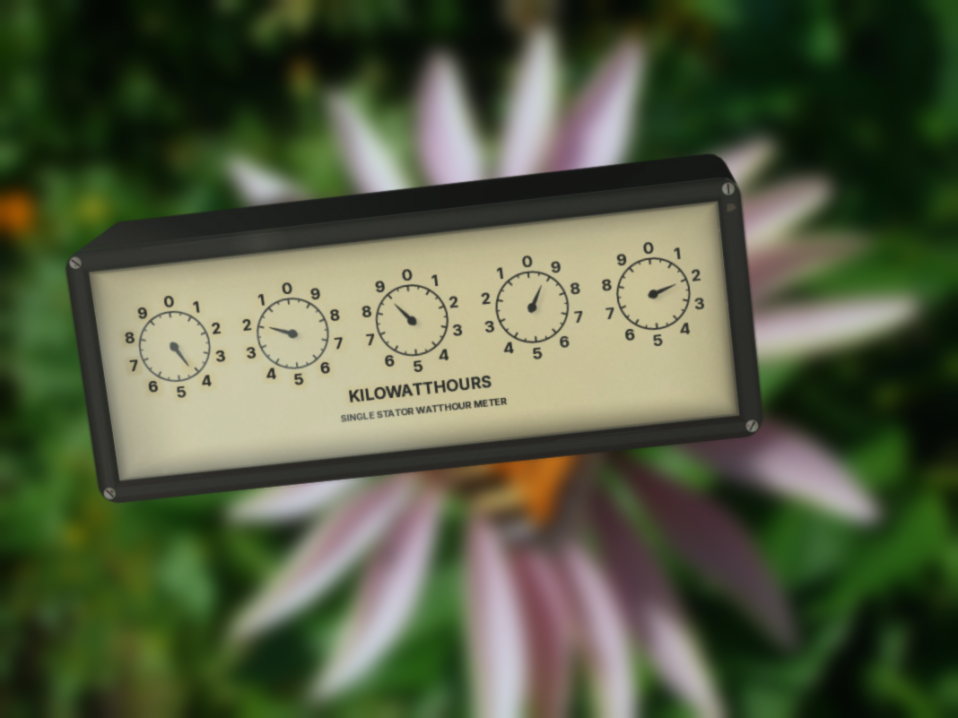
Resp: 41892 kWh
